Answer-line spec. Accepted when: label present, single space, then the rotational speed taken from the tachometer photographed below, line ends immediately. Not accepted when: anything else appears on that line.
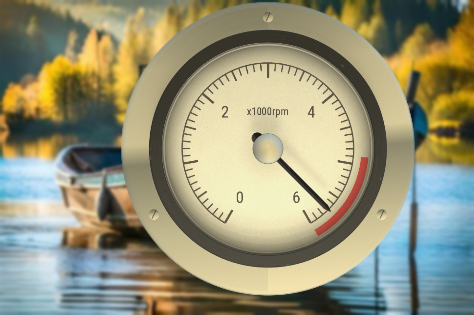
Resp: 5700 rpm
